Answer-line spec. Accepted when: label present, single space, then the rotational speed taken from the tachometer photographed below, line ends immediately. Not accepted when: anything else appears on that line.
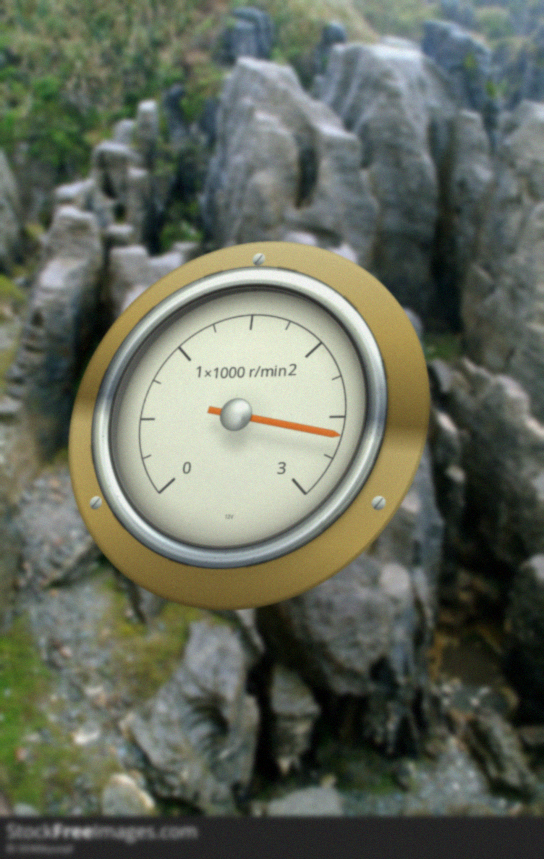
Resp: 2625 rpm
